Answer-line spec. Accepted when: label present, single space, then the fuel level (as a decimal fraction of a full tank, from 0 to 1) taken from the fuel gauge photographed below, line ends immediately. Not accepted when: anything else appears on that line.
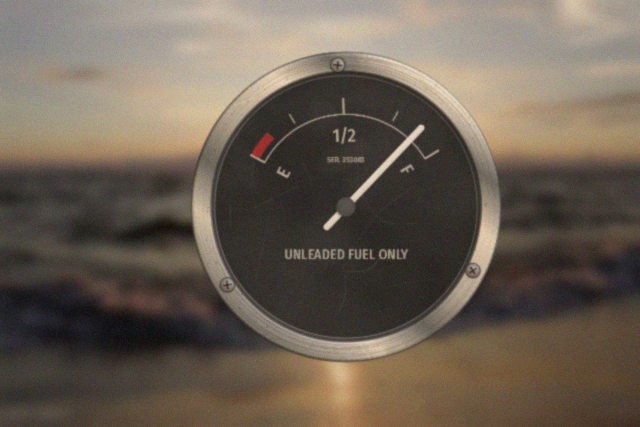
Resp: 0.875
